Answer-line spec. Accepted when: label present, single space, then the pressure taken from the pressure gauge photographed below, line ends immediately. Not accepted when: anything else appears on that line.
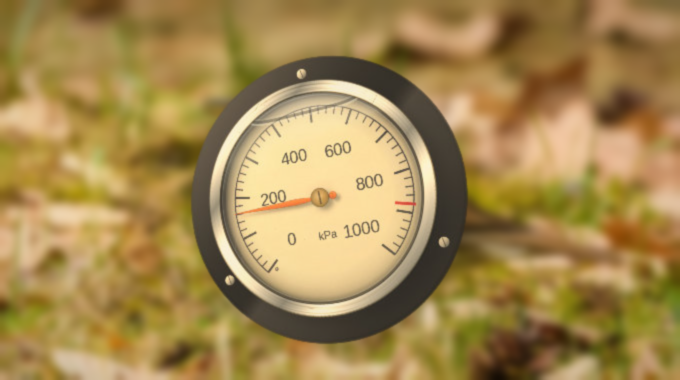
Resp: 160 kPa
